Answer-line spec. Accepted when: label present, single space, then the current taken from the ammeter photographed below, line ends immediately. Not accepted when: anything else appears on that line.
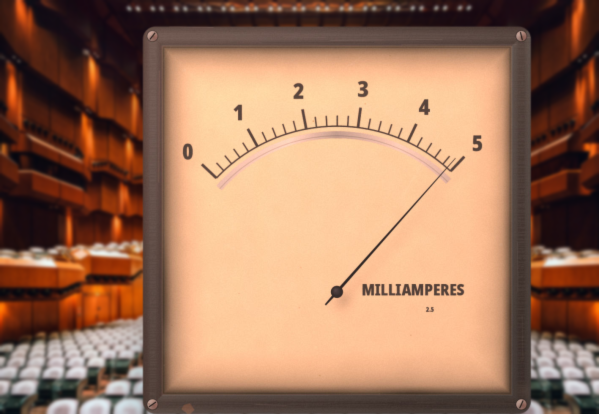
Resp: 4.9 mA
